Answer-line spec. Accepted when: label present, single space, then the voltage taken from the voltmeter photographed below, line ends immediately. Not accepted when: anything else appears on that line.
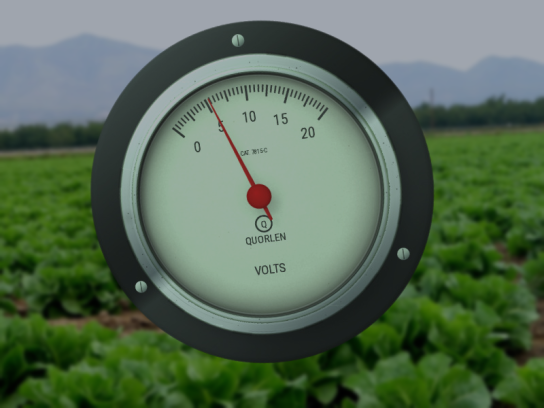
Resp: 5.5 V
